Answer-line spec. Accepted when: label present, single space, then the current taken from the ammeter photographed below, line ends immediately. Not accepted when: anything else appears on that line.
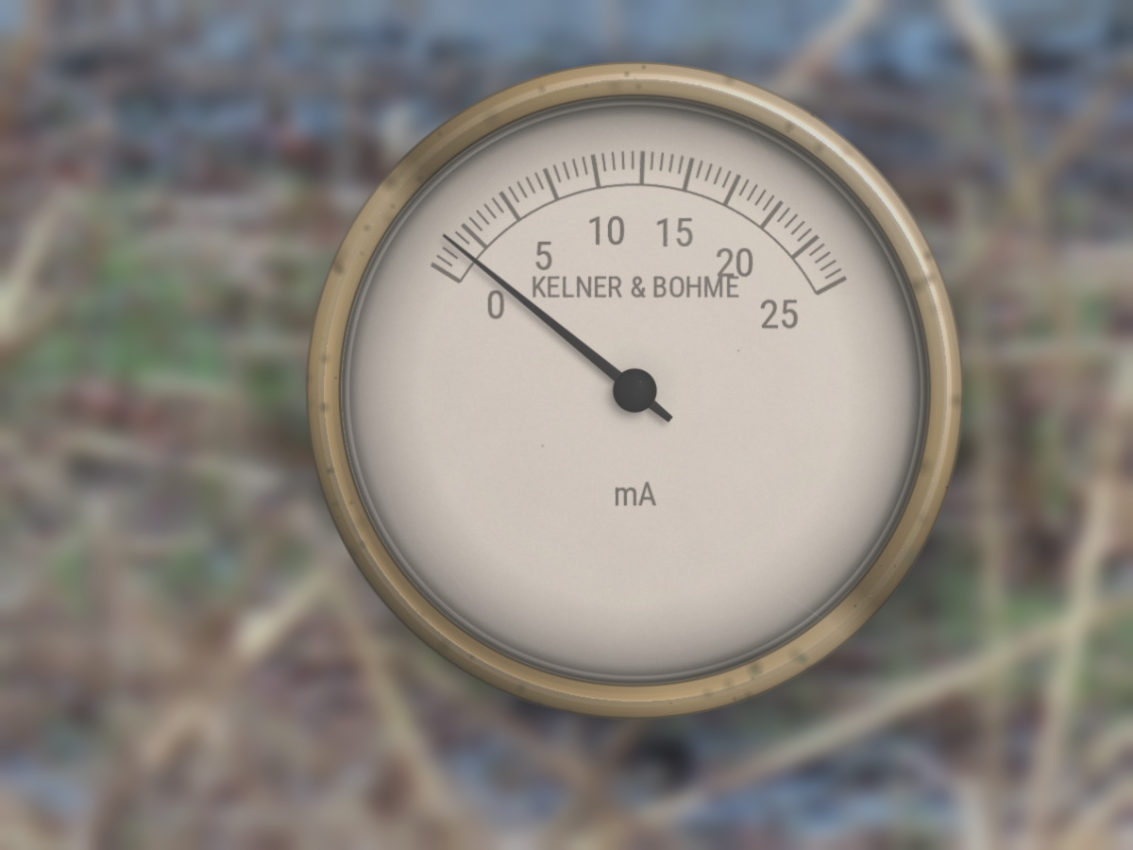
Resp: 1.5 mA
